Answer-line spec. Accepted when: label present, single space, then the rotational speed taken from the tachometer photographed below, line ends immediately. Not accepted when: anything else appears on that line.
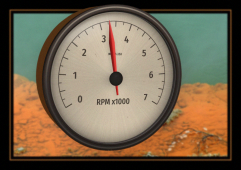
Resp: 3250 rpm
